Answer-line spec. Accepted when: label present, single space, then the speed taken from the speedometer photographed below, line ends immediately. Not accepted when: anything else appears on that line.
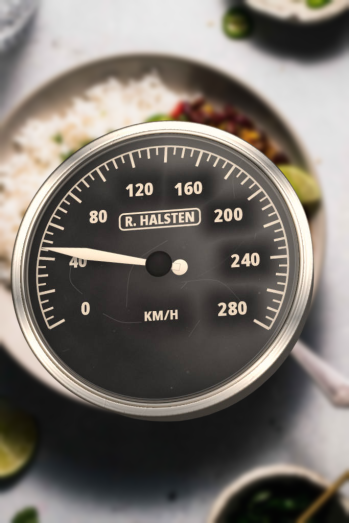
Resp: 45 km/h
